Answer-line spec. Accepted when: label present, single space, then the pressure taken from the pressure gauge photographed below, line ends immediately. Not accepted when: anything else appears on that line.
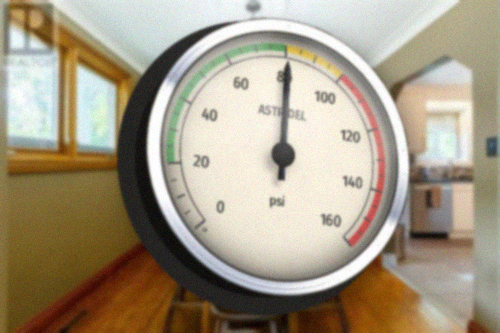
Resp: 80 psi
